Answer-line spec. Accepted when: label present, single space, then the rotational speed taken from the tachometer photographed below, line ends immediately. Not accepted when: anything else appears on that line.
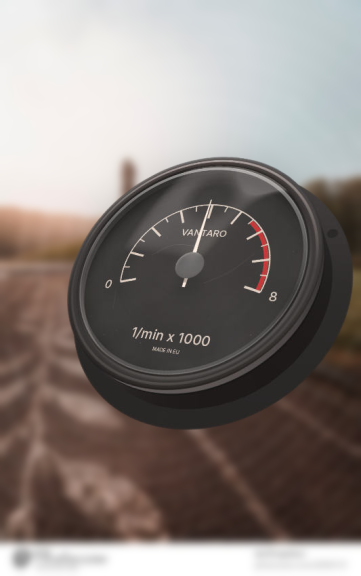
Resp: 4000 rpm
